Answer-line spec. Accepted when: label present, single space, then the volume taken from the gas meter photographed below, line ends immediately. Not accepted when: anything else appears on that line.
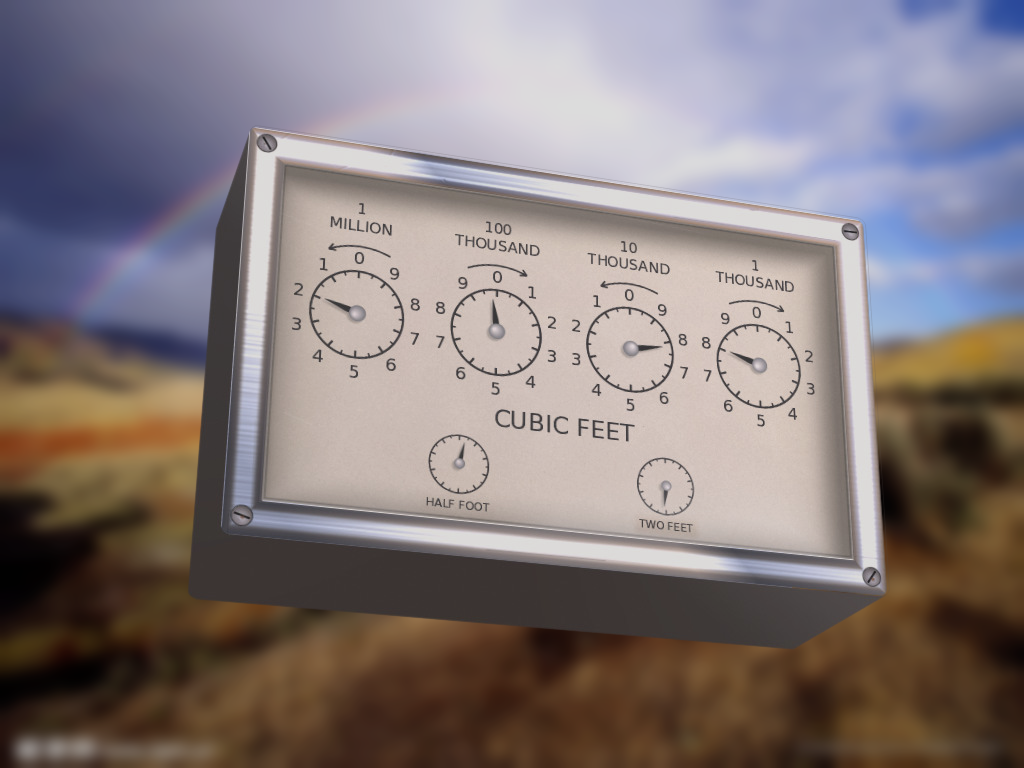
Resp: 197800 ft³
